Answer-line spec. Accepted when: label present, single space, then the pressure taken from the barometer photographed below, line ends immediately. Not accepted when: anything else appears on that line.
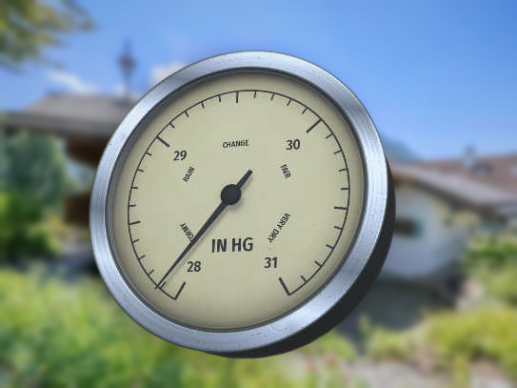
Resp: 28.1 inHg
